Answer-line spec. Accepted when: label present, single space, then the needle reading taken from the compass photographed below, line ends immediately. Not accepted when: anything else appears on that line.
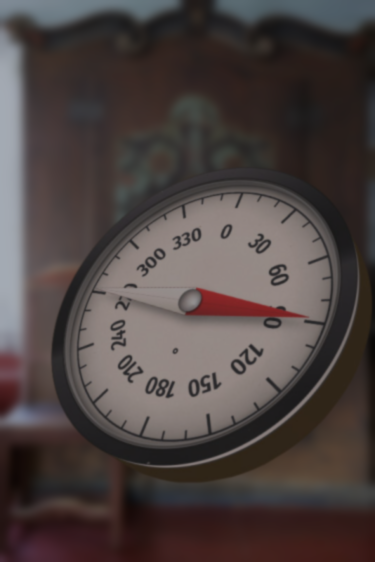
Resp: 90 °
